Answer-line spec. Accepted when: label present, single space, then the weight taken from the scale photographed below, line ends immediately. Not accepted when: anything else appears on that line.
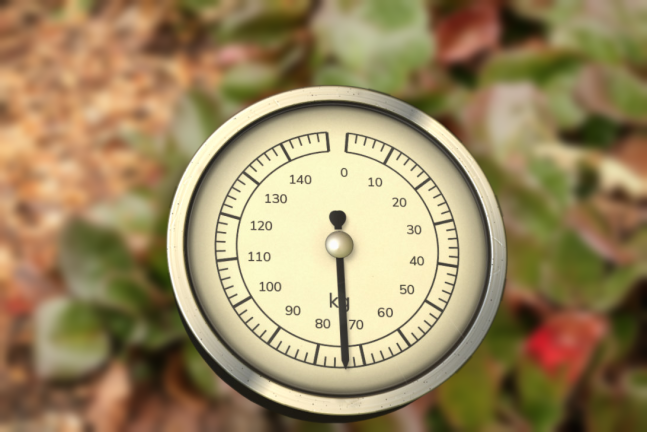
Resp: 74 kg
